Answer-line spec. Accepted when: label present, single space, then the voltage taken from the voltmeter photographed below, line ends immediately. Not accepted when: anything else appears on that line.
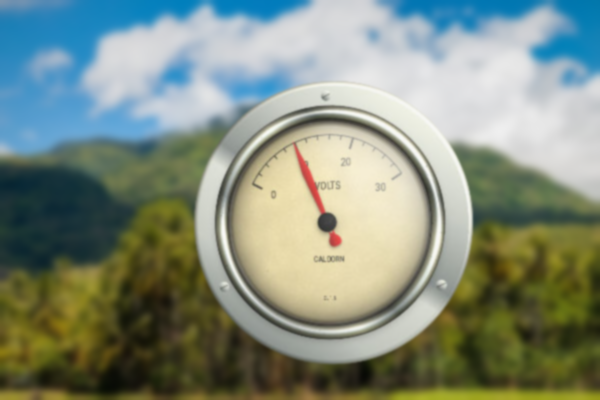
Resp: 10 V
